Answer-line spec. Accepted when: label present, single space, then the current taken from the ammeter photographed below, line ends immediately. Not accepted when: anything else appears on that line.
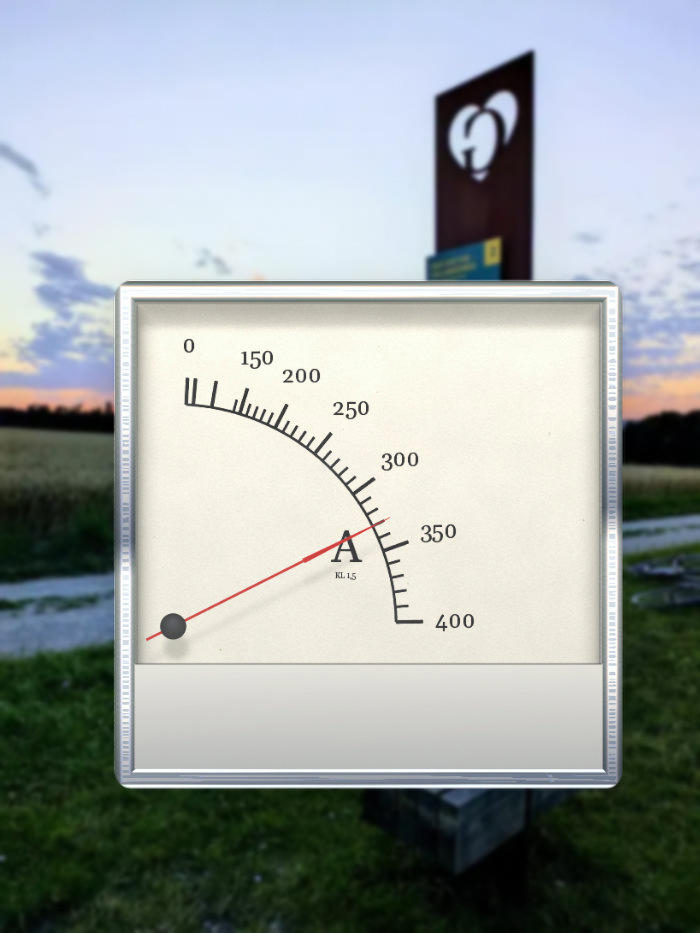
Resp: 330 A
